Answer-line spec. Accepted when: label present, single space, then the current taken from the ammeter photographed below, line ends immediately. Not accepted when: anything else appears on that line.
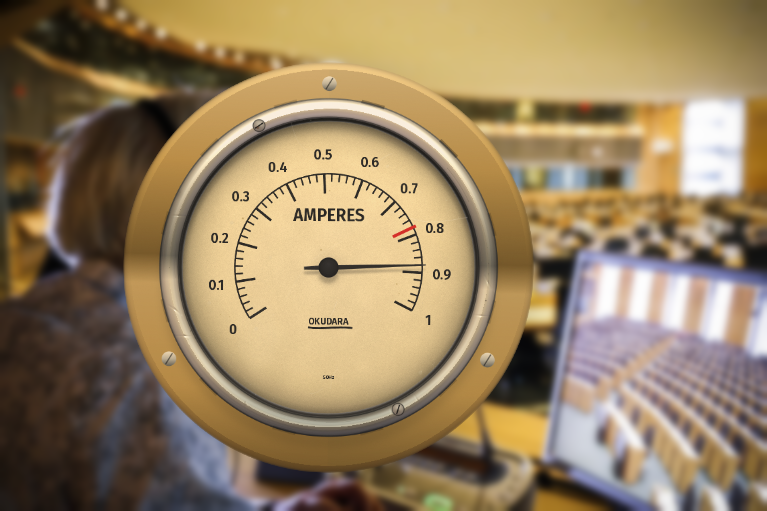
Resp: 0.88 A
